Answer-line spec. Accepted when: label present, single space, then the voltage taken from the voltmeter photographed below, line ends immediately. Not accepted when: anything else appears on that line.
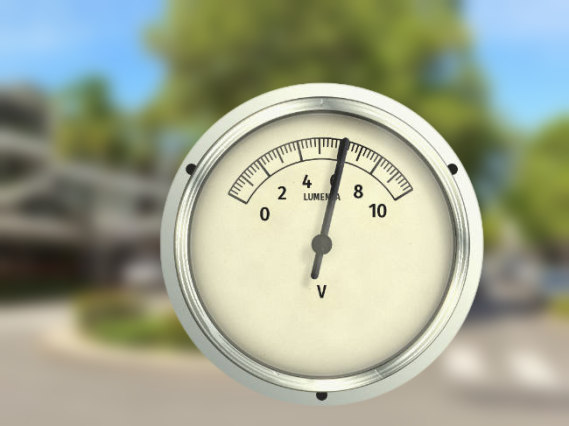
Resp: 6.2 V
